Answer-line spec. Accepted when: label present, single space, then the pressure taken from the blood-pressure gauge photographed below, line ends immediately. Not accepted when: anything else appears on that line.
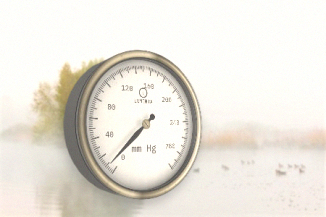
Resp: 10 mmHg
